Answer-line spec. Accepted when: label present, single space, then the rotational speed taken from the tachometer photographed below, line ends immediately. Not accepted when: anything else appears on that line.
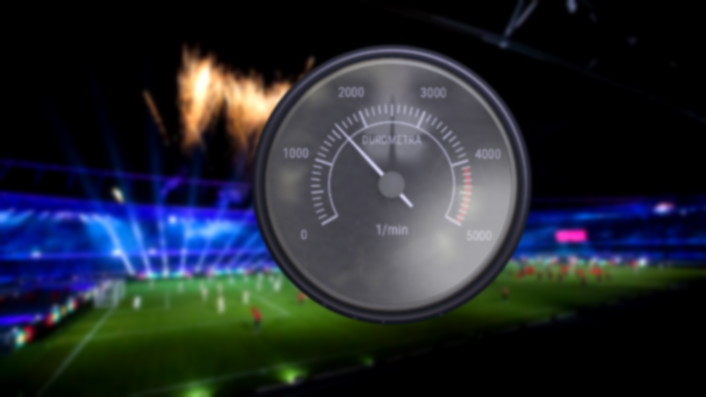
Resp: 1600 rpm
